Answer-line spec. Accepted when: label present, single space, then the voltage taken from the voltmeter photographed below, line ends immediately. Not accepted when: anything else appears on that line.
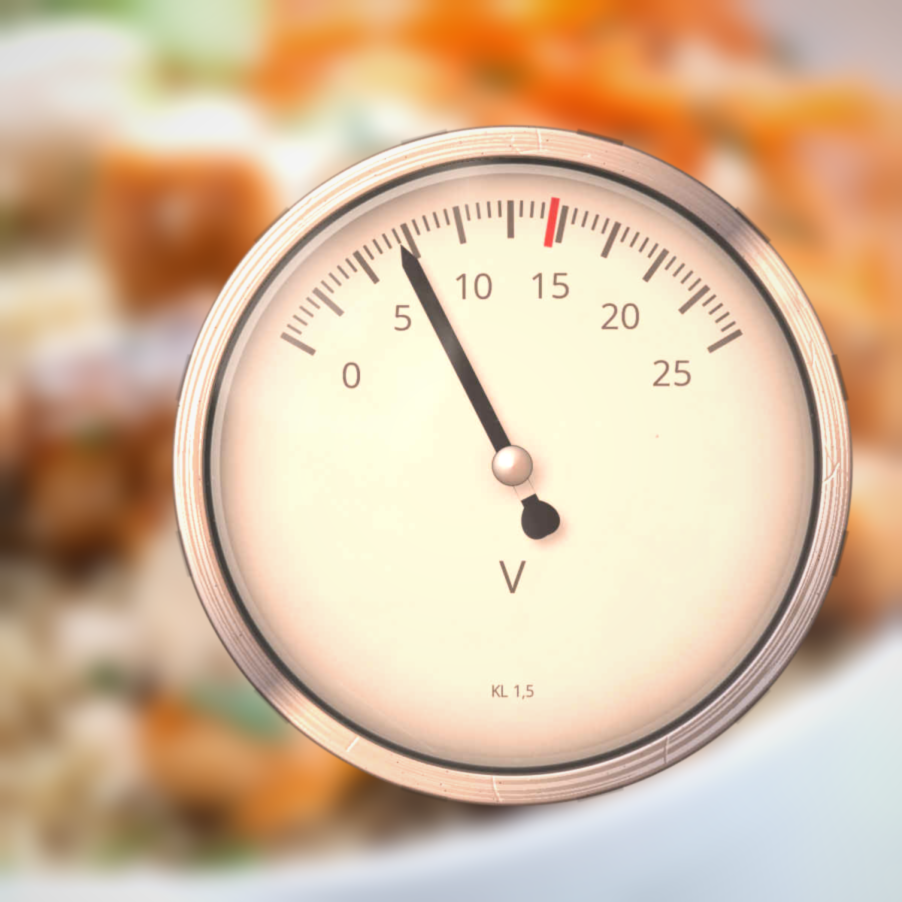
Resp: 7 V
